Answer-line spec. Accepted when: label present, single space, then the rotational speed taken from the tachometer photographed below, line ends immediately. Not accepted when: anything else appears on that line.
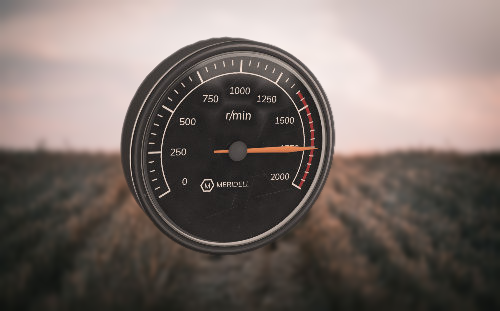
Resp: 1750 rpm
